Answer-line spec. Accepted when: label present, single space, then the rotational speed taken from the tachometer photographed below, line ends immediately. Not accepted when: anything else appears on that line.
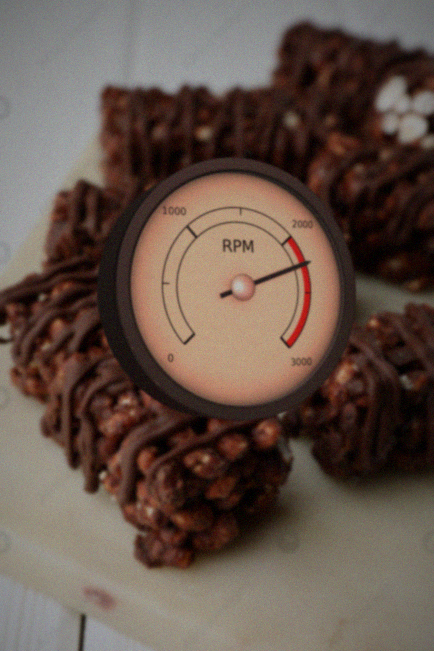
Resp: 2250 rpm
